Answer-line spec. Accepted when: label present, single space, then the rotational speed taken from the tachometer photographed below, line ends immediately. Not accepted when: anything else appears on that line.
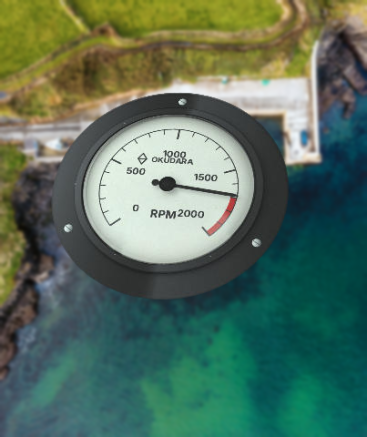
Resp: 1700 rpm
